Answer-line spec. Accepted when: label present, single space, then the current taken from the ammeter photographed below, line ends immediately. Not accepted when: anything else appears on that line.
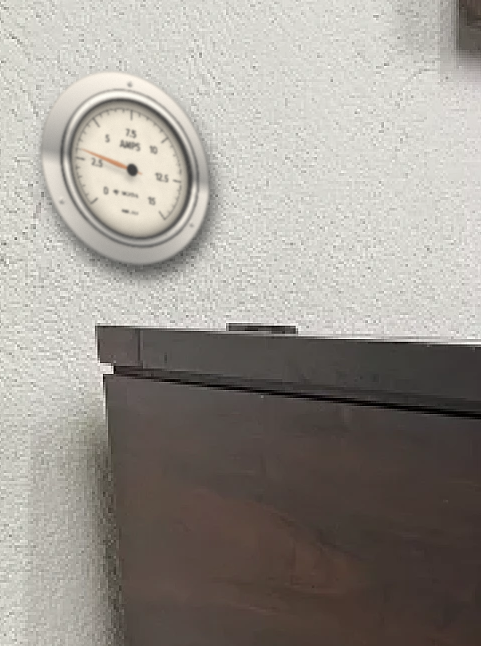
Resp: 3 A
